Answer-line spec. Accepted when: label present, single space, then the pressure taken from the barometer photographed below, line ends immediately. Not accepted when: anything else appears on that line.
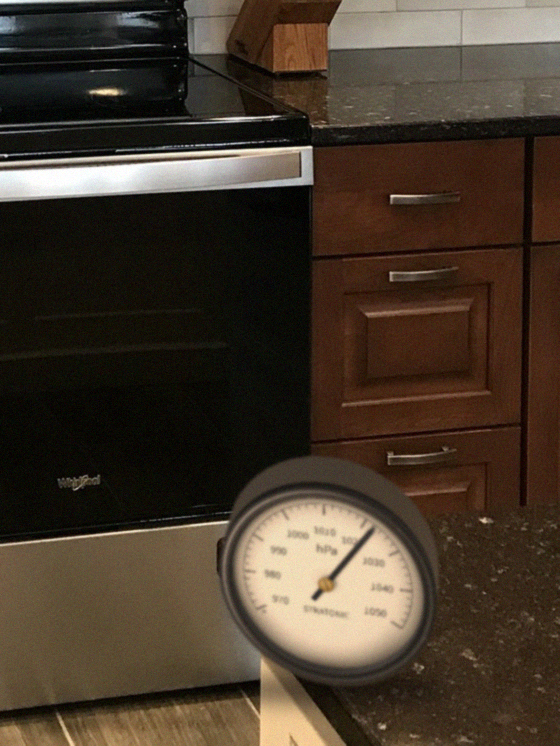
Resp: 1022 hPa
